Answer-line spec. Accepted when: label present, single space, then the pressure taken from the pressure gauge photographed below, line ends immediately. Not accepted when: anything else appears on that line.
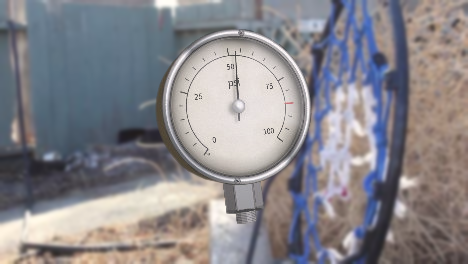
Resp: 52.5 psi
